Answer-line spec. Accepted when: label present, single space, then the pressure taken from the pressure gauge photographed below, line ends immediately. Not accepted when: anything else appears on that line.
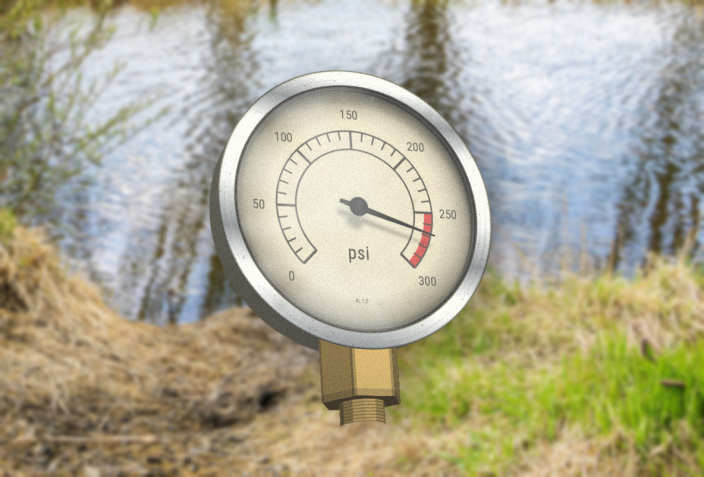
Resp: 270 psi
